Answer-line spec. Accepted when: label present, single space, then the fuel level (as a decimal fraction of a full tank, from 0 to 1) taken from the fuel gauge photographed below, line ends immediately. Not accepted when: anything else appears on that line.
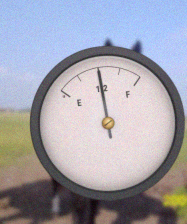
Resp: 0.5
